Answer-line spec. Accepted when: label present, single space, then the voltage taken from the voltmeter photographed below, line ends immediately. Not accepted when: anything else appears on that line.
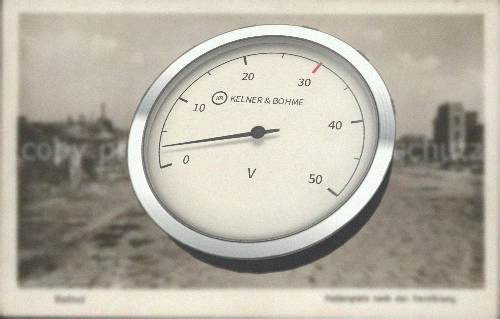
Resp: 2.5 V
